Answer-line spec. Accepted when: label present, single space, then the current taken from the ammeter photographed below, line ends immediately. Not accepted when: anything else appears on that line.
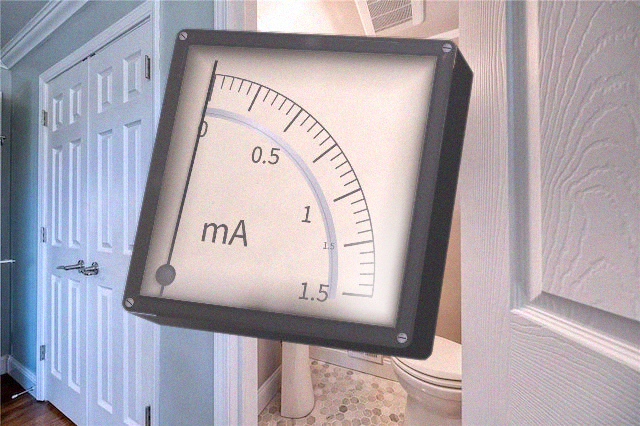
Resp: 0 mA
